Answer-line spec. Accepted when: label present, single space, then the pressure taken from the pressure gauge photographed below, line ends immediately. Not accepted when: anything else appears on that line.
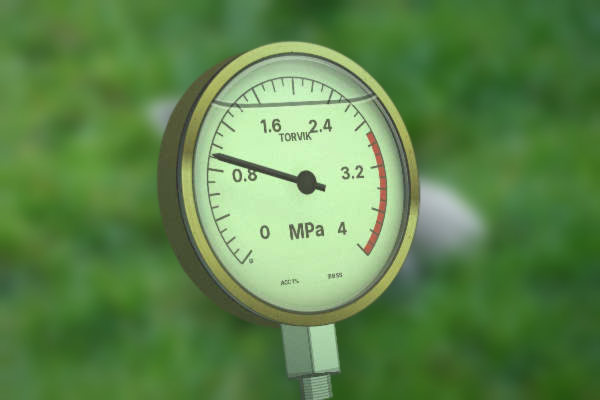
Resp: 0.9 MPa
